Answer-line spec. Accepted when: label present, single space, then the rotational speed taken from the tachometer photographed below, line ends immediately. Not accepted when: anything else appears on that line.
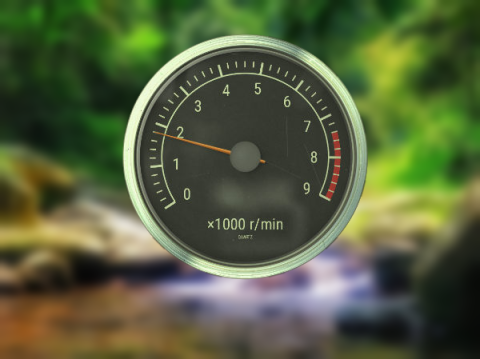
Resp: 1800 rpm
